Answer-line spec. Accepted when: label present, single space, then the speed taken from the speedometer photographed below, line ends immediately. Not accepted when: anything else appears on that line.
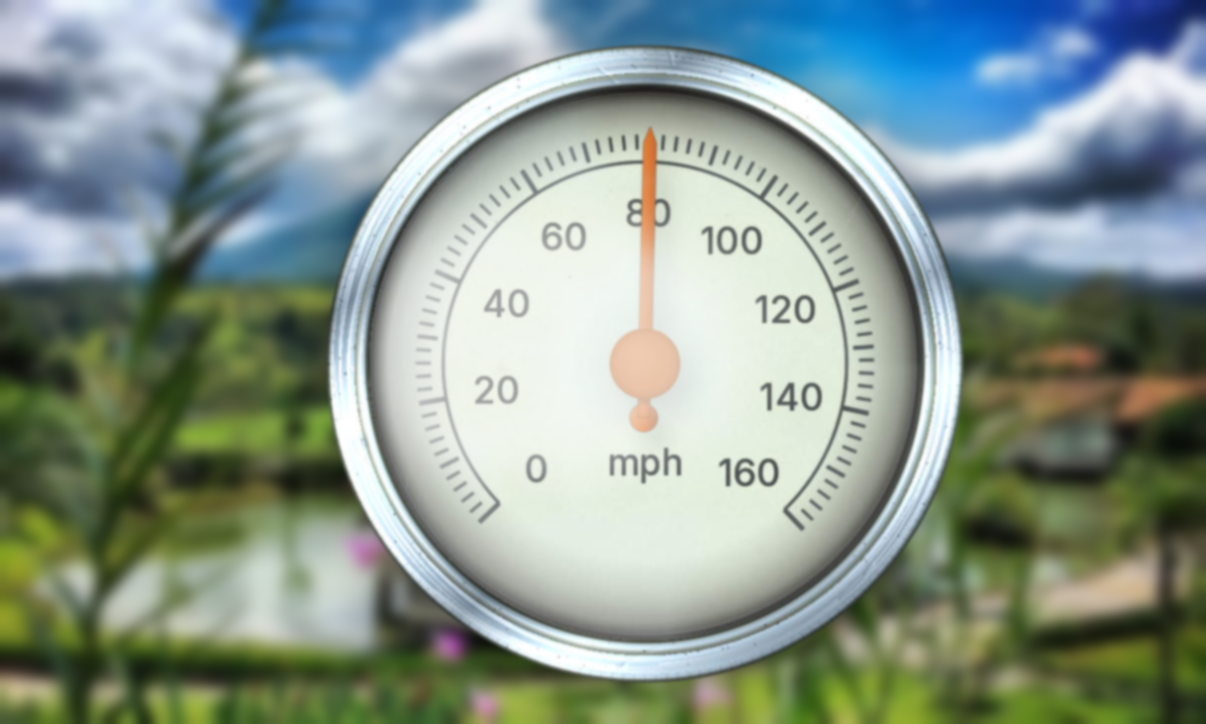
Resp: 80 mph
